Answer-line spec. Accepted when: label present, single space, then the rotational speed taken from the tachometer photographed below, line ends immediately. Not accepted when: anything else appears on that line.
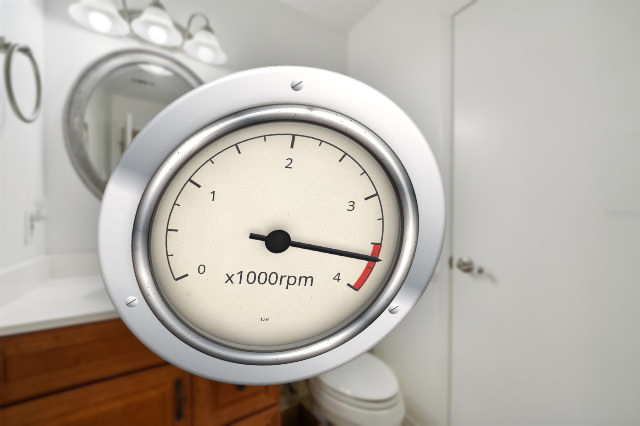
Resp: 3625 rpm
